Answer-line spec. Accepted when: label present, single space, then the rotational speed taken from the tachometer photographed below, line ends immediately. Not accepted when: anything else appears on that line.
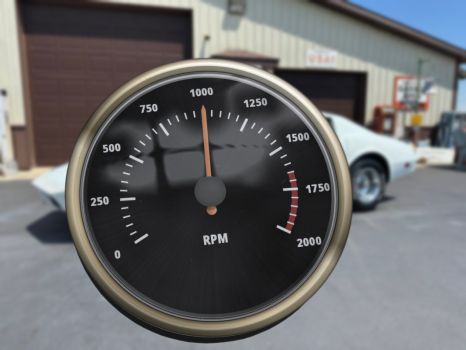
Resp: 1000 rpm
